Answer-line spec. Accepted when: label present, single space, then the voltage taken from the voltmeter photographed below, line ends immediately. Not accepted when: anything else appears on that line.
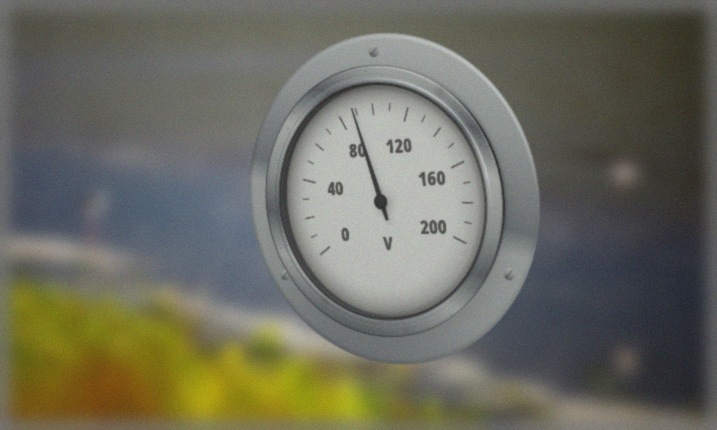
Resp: 90 V
